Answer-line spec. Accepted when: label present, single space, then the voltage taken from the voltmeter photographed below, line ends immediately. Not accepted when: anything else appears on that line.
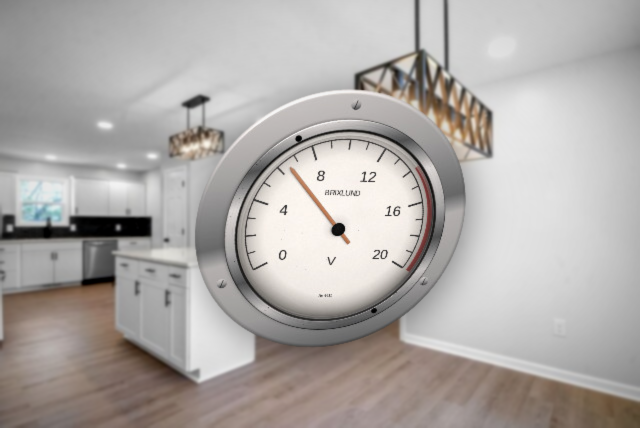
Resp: 6.5 V
